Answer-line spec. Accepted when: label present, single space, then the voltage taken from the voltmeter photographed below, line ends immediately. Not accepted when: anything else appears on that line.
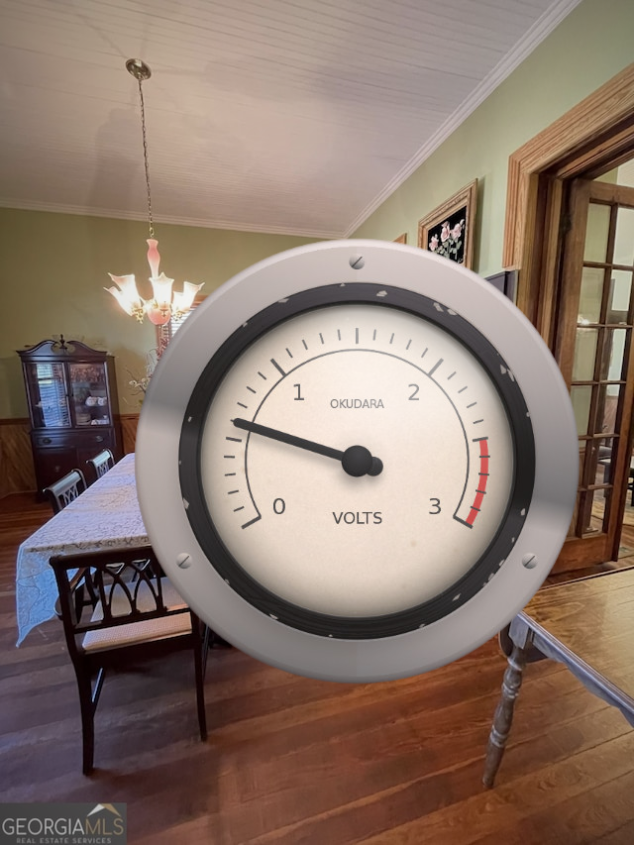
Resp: 0.6 V
